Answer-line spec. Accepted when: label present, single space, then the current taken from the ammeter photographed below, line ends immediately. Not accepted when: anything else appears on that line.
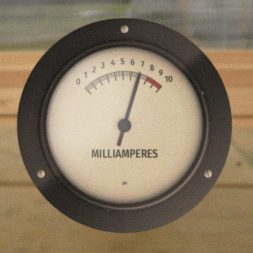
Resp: 7 mA
